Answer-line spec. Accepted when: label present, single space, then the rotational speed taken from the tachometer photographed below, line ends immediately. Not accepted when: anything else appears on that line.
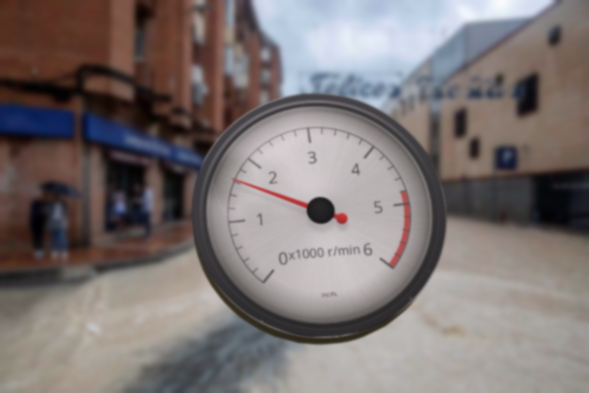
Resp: 1600 rpm
